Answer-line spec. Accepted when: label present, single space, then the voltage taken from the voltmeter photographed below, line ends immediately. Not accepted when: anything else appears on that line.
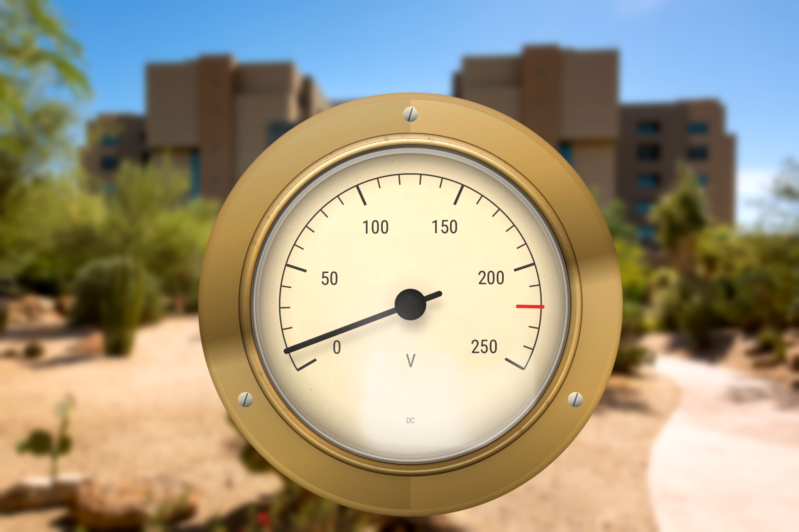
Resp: 10 V
